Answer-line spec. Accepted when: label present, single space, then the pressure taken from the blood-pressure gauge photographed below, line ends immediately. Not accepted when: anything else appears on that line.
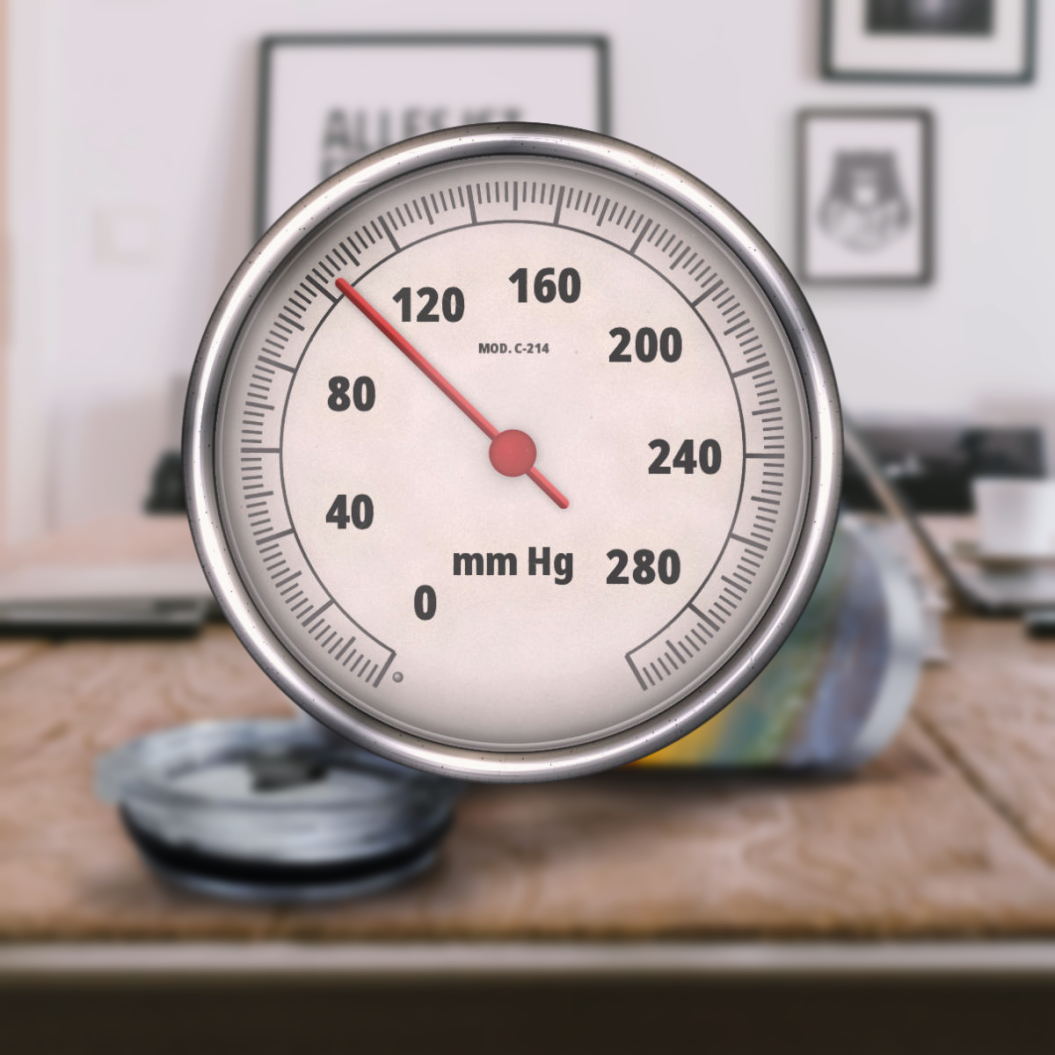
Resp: 104 mmHg
